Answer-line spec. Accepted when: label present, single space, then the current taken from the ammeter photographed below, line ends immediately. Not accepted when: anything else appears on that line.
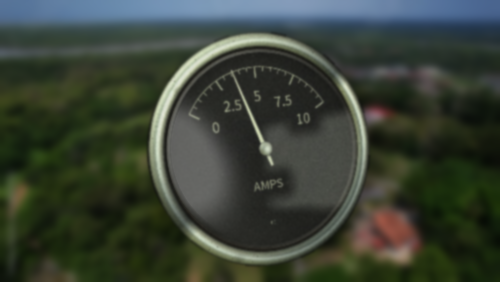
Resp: 3.5 A
